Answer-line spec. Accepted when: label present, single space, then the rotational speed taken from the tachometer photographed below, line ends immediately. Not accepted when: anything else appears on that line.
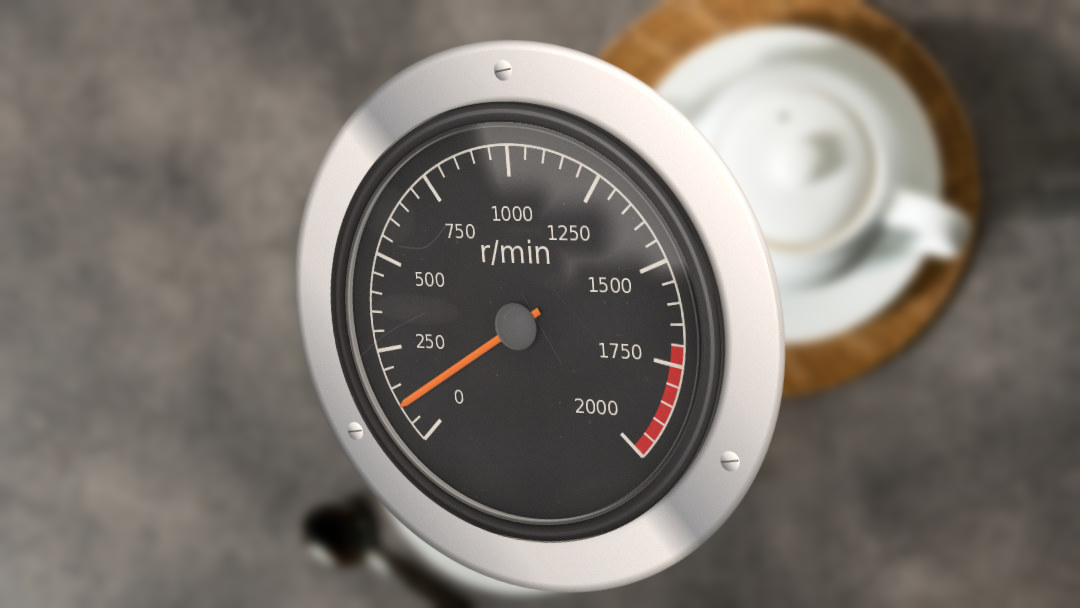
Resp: 100 rpm
